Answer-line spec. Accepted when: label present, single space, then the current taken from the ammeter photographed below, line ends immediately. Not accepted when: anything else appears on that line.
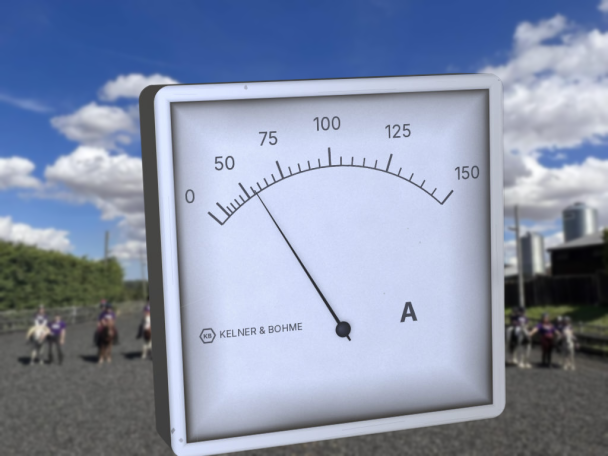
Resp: 55 A
